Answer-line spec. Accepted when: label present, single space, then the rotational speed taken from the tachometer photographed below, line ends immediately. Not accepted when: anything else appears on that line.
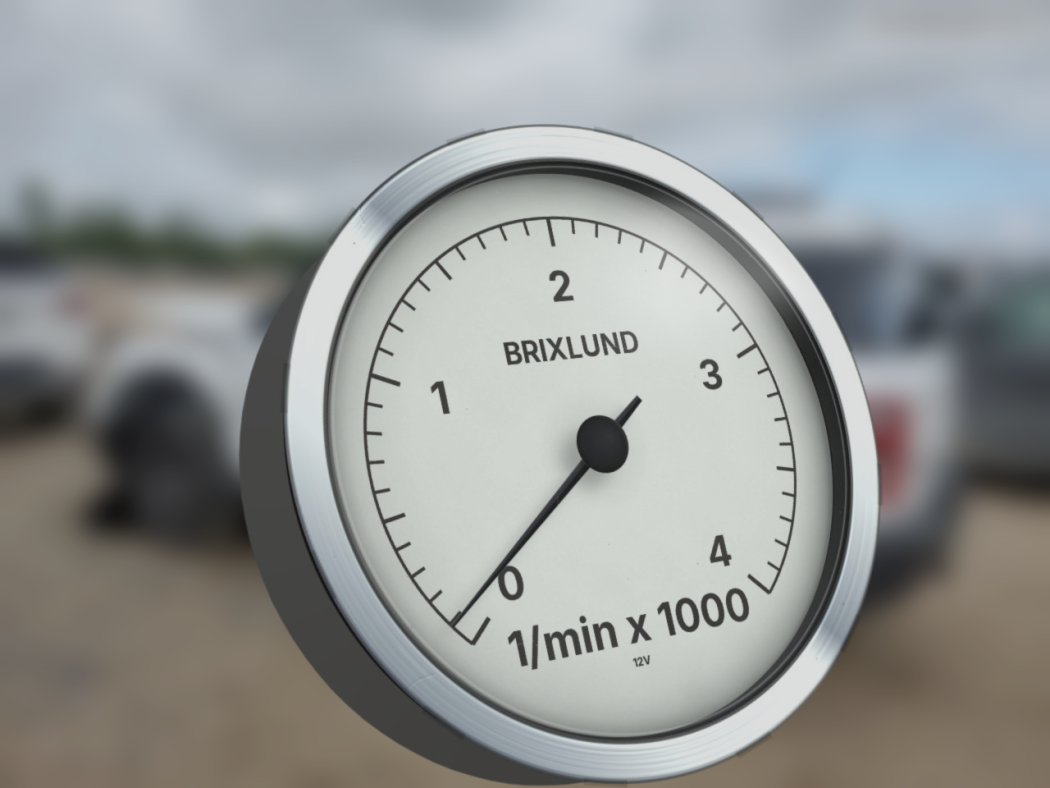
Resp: 100 rpm
